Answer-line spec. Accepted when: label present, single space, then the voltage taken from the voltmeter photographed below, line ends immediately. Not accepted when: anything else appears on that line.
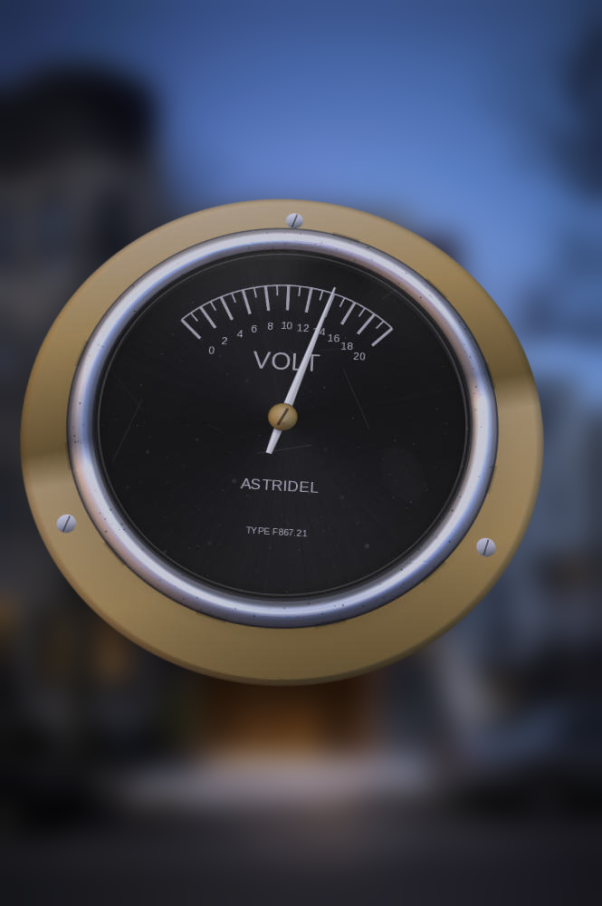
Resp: 14 V
